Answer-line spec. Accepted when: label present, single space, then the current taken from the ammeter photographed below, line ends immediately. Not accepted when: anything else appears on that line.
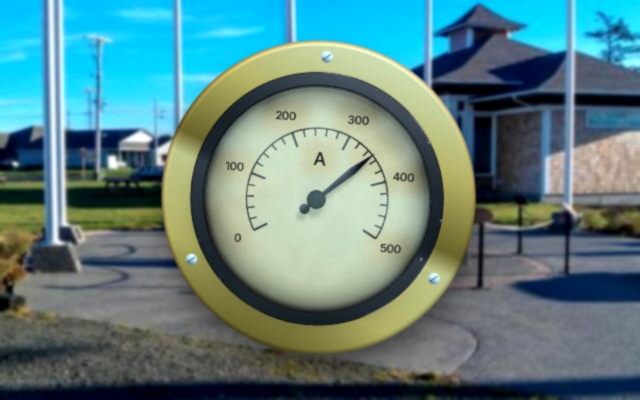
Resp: 350 A
